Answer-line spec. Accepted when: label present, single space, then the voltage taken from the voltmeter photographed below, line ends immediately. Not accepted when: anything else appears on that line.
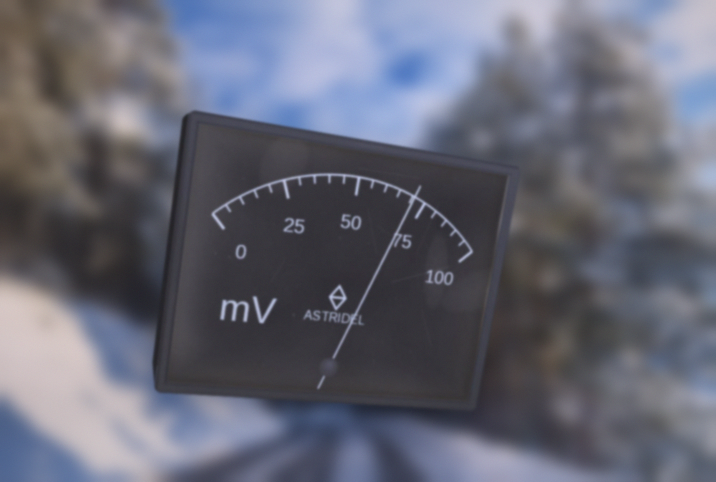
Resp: 70 mV
